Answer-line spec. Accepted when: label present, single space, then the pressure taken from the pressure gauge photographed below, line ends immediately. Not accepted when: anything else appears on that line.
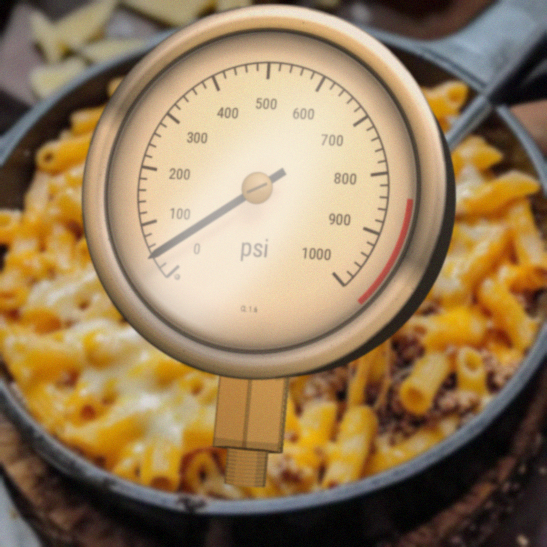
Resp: 40 psi
